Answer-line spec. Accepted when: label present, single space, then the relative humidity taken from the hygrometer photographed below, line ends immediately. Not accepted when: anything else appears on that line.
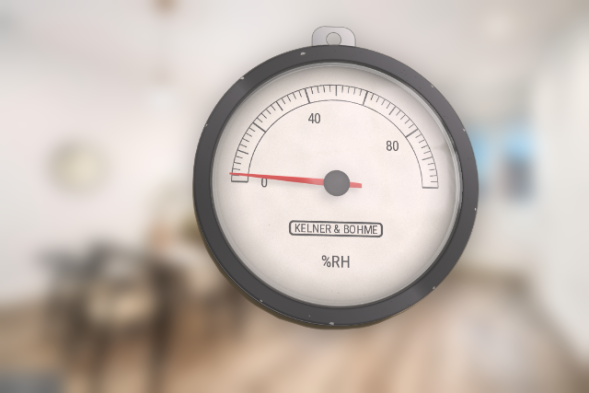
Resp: 2 %
